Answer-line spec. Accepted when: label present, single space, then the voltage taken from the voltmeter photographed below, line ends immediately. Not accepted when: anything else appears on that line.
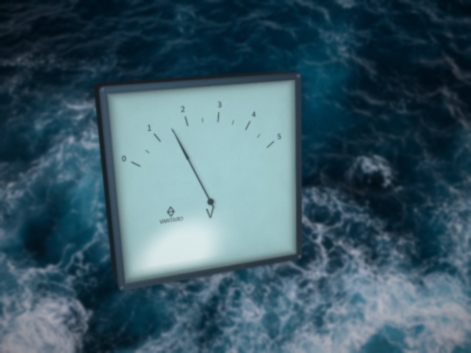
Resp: 1.5 V
